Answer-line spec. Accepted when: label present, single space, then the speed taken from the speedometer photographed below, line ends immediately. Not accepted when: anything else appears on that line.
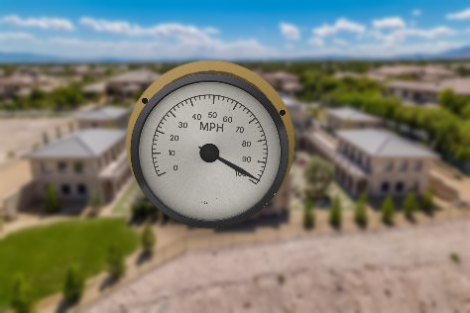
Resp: 98 mph
